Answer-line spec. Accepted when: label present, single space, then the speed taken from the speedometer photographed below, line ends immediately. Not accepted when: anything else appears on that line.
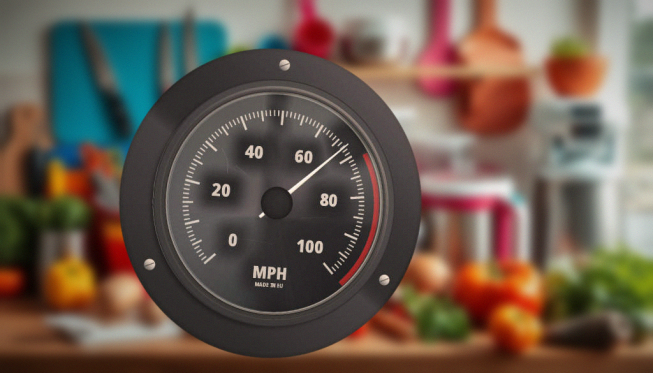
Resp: 67 mph
